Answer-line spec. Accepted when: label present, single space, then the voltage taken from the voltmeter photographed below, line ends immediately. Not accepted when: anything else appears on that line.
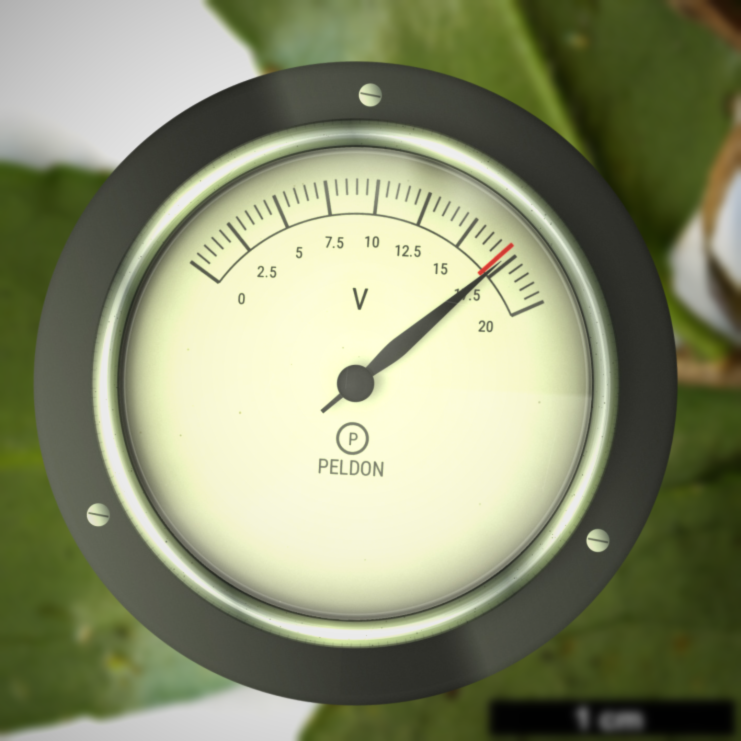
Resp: 17.25 V
